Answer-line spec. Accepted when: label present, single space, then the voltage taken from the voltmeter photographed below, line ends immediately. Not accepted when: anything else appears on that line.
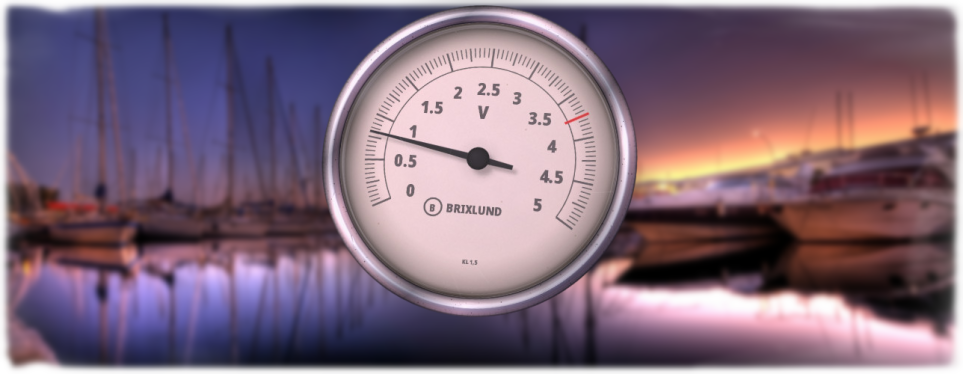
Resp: 0.8 V
